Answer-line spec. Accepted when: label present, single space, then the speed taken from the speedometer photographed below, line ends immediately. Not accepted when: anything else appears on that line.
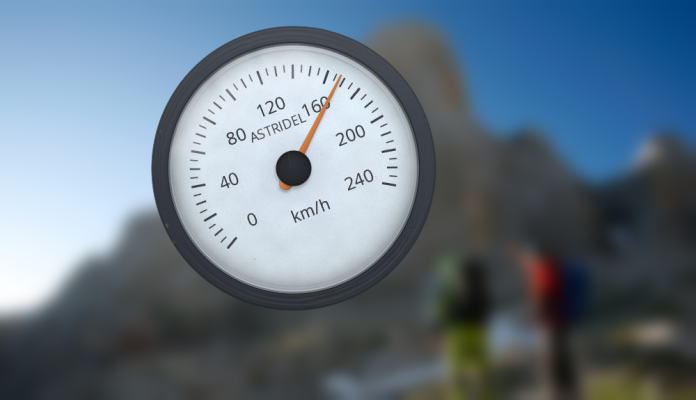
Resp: 167.5 km/h
